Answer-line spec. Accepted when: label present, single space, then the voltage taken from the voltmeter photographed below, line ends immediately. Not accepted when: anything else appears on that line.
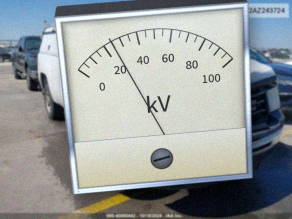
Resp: 25 kV
